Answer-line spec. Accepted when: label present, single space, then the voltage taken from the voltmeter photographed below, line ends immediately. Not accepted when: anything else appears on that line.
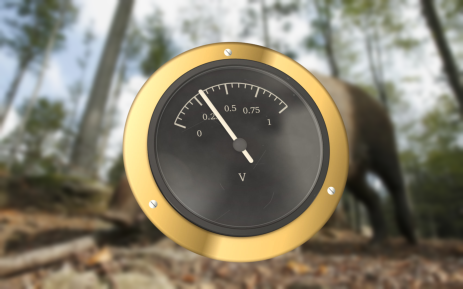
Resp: 0.3 V
